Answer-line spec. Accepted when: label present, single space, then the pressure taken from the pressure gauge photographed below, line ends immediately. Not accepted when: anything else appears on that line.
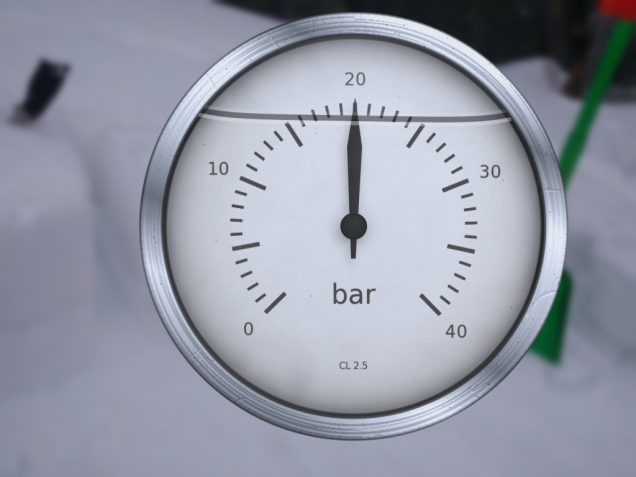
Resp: 20 bar
